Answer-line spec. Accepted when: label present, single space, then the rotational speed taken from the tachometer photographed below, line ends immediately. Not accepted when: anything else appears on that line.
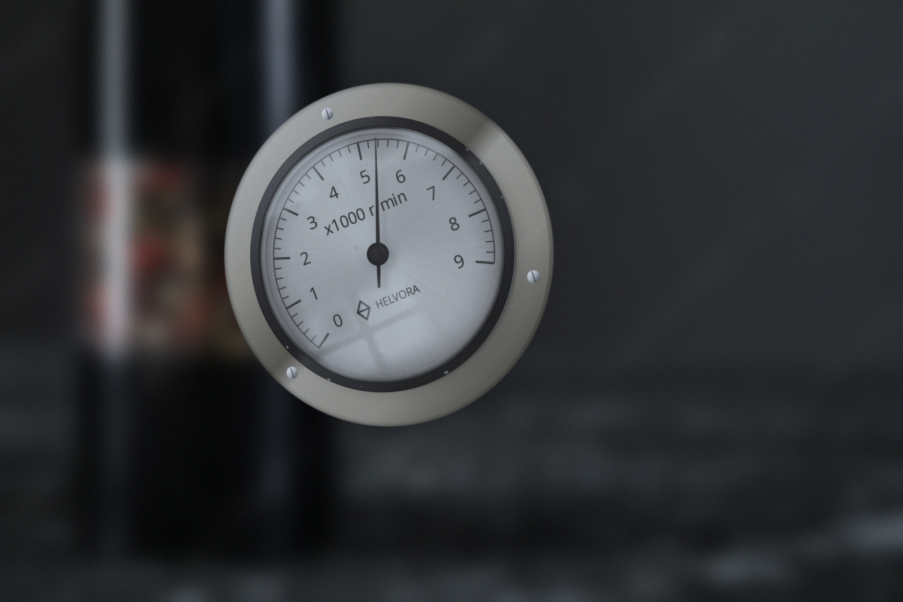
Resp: 5400 rpm
